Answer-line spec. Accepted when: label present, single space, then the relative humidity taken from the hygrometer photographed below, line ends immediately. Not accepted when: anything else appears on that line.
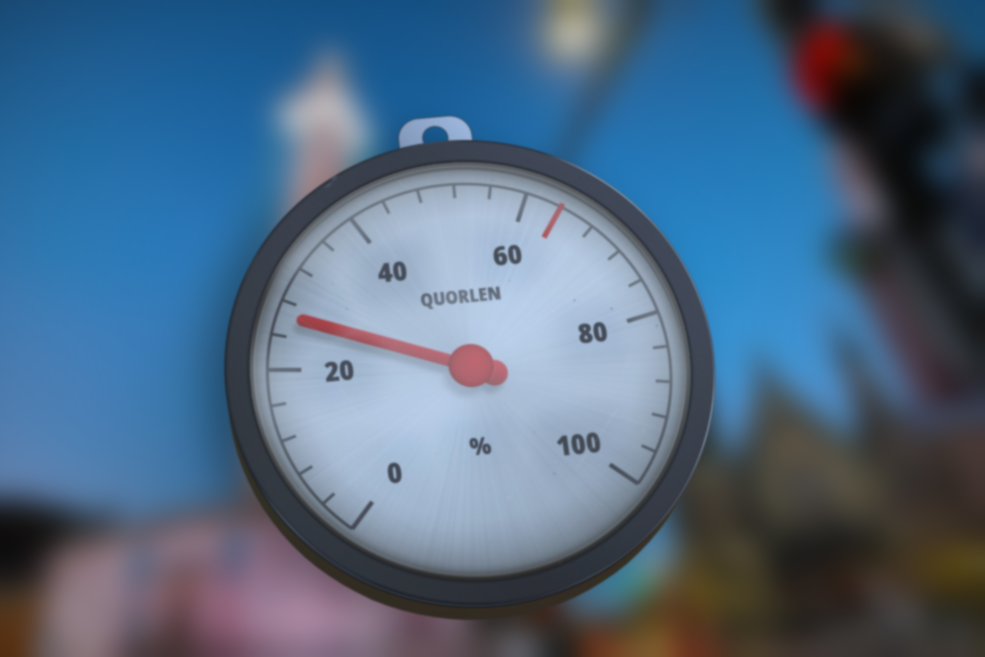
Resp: 26 %
